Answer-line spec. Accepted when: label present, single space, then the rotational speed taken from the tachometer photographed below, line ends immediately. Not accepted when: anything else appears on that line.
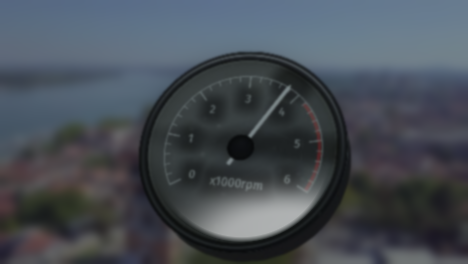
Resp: 3800 rpm
